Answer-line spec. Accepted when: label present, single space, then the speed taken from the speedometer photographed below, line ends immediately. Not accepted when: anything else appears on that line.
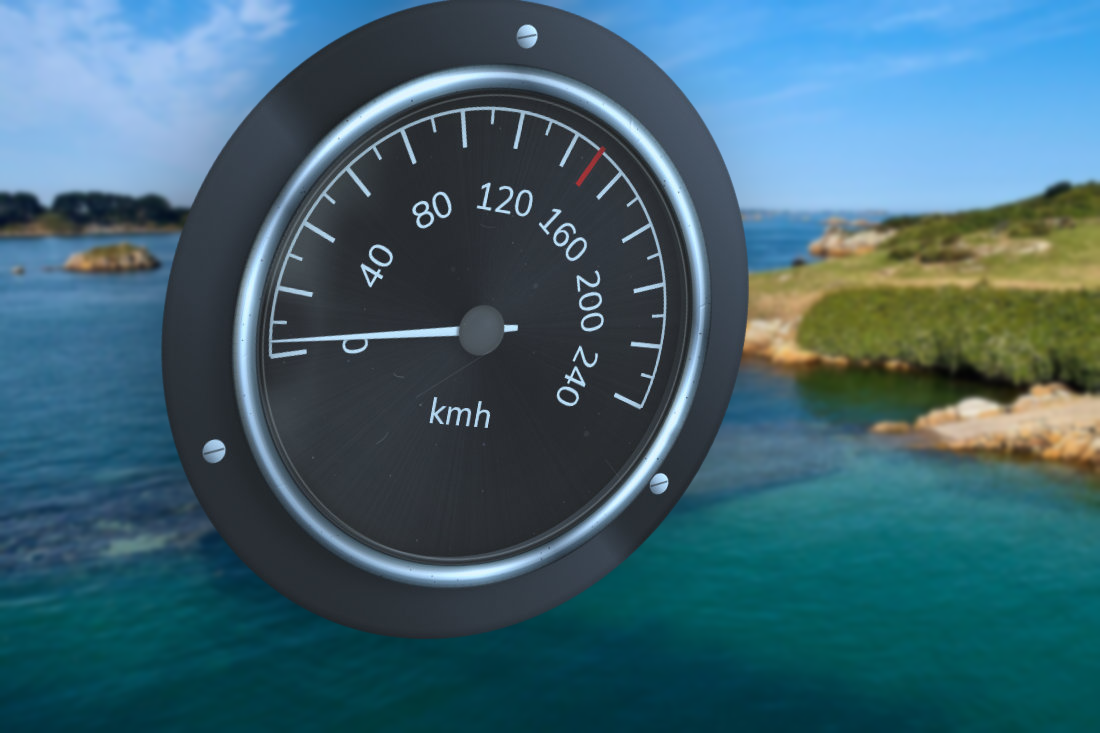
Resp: 5 km/h
